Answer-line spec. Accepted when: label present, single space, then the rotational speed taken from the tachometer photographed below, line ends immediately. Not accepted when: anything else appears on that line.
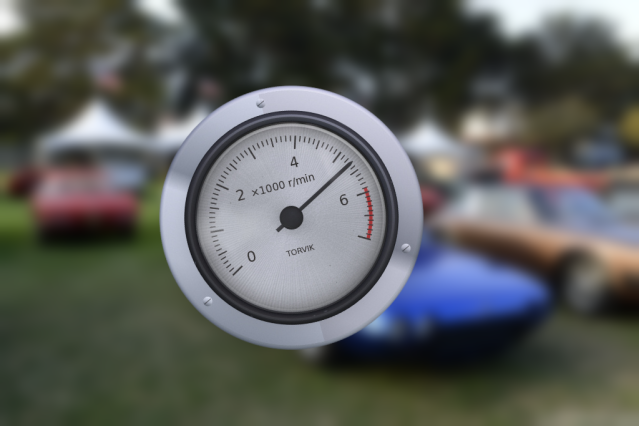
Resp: 5300 rpm
